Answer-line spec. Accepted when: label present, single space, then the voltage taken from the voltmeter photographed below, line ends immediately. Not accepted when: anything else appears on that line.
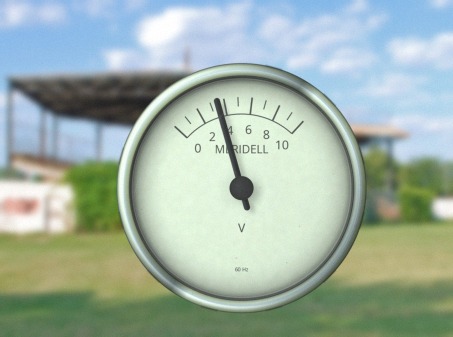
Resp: 3.5 V
